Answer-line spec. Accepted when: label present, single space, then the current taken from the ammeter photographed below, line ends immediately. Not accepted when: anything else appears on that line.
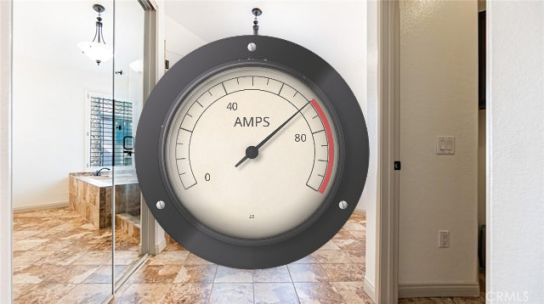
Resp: 70 A
